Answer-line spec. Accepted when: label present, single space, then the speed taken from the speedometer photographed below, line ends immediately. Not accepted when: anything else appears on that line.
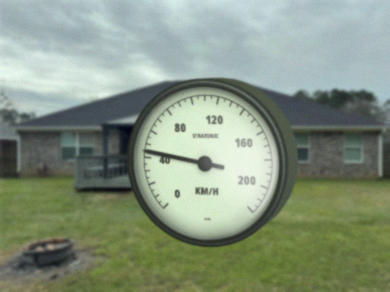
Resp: 45 km/h
